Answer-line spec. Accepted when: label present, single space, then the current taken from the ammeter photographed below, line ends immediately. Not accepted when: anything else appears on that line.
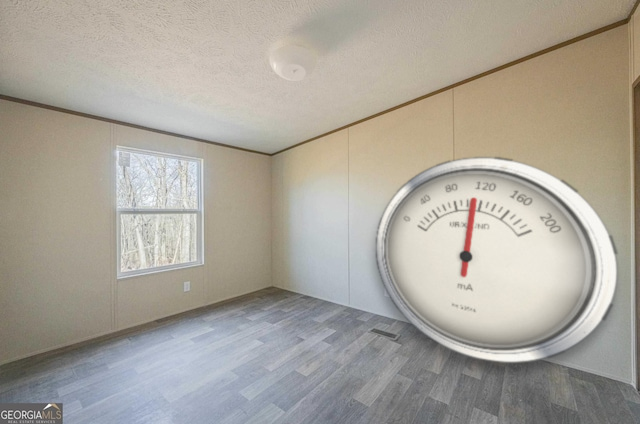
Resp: 110 mA
